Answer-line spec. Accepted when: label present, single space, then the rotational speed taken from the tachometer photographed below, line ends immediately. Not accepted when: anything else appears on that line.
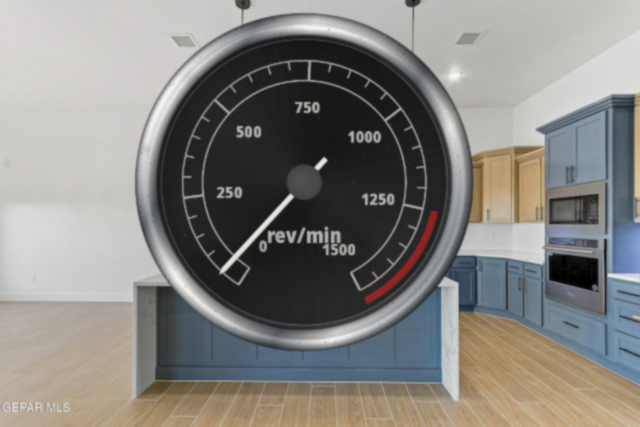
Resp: 50 rpm
